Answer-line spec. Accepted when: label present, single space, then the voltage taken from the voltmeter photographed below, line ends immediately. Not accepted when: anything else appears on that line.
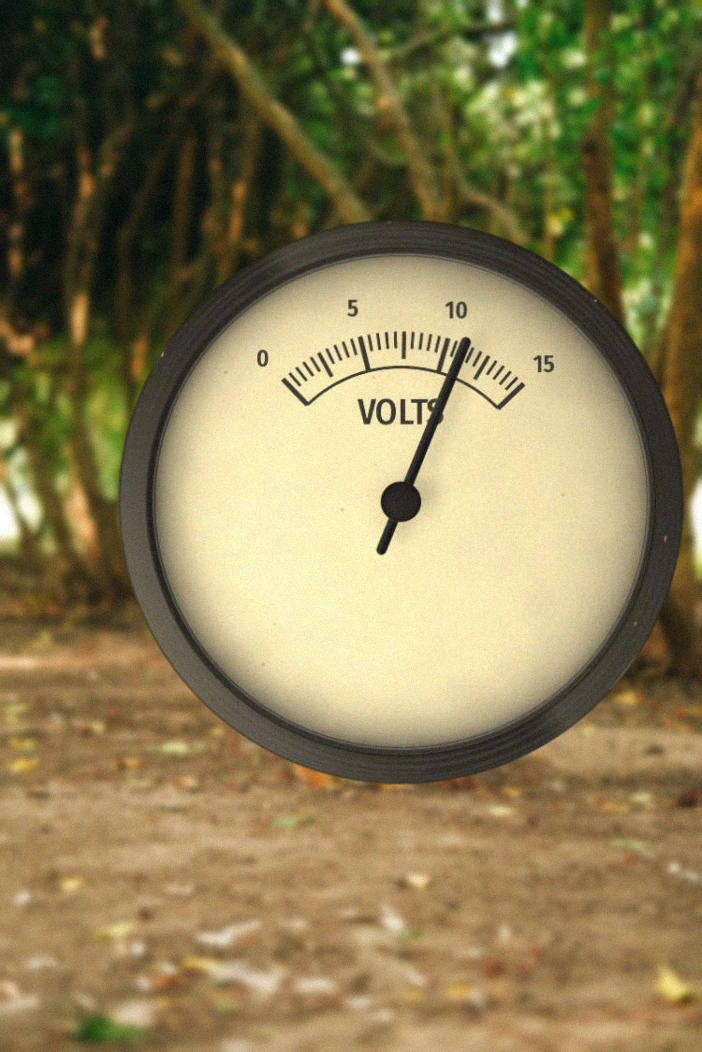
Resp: 11 V
